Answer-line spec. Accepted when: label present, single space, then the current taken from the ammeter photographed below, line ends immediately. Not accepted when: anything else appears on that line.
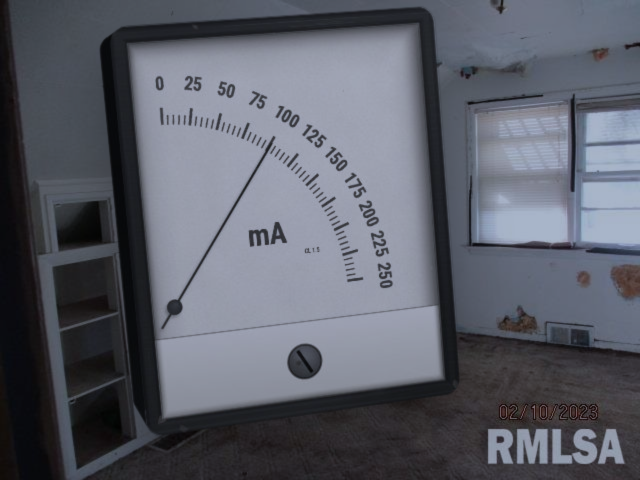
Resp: 100 mA
